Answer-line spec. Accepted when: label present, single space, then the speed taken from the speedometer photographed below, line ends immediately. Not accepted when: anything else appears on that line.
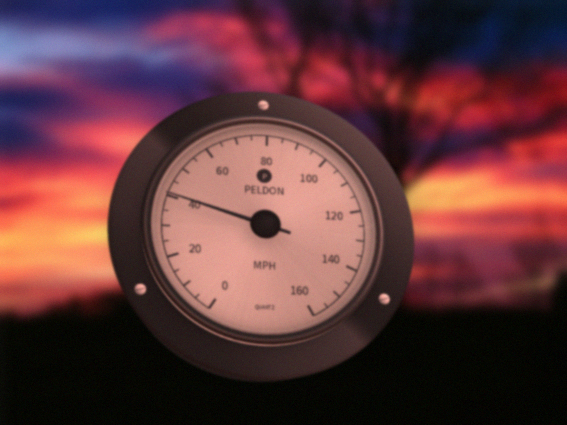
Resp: 40 mph
